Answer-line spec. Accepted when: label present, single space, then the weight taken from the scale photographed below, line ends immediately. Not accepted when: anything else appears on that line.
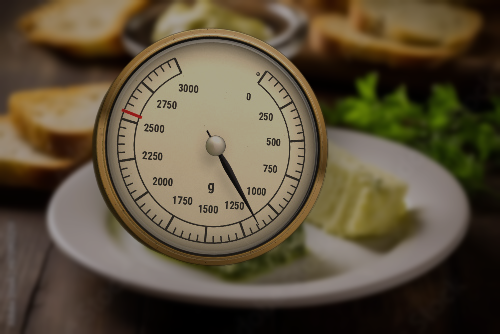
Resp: 1150 g
